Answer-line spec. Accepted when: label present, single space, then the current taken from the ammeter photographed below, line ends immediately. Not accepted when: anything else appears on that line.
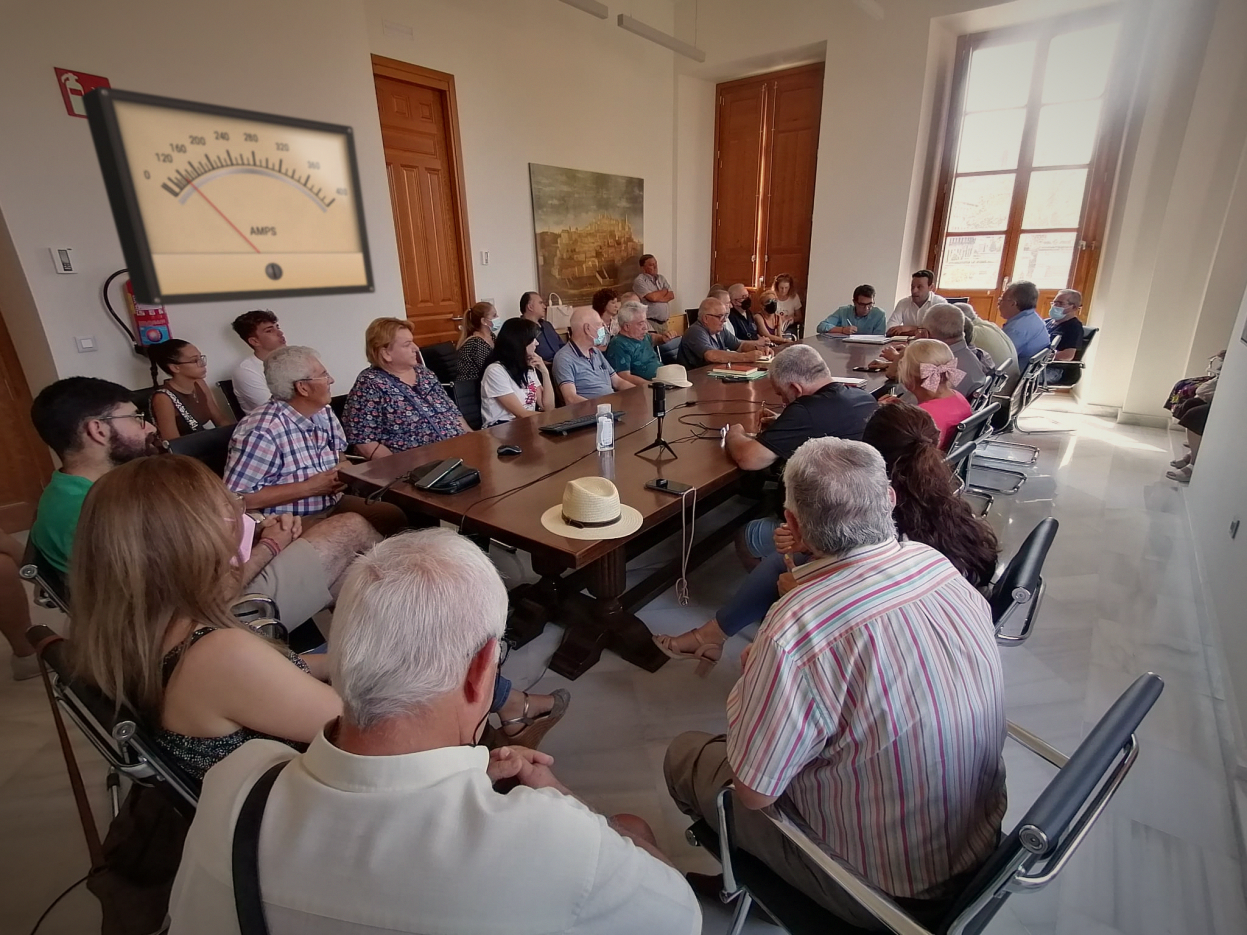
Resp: 120 A
